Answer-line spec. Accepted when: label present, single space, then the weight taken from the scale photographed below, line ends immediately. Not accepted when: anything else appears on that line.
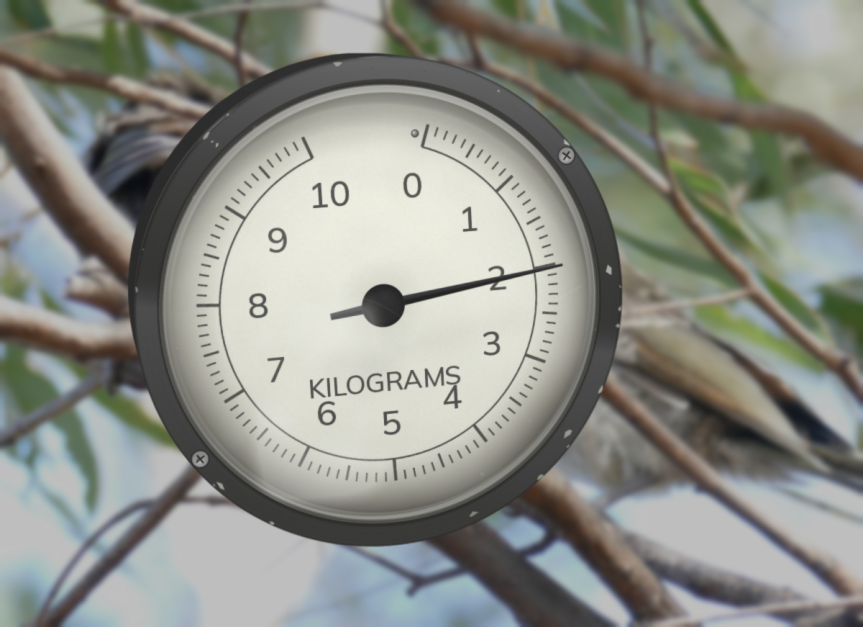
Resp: 2 kg
